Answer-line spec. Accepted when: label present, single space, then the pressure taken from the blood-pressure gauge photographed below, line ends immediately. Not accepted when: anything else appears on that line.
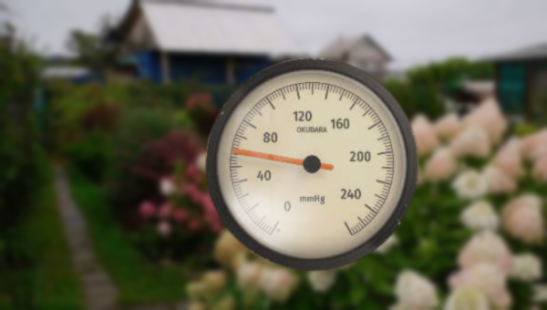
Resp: 60 mmHg
